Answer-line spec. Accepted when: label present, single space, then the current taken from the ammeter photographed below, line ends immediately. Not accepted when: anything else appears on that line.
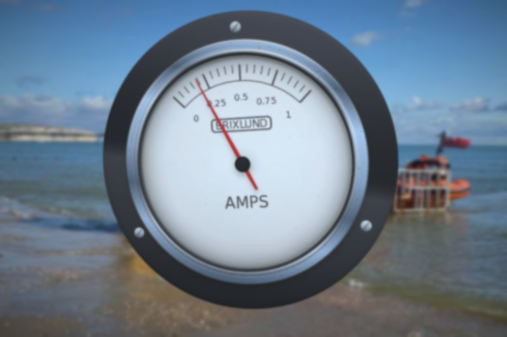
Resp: 0.2 A
